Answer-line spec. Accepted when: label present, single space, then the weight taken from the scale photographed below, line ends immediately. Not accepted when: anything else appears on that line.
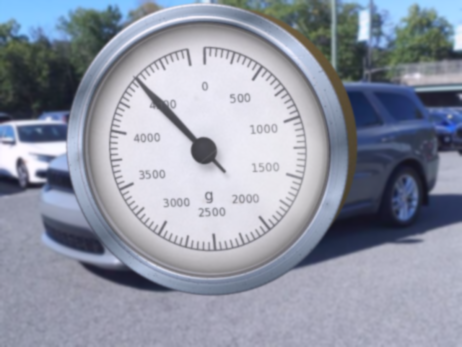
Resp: 4500 g
